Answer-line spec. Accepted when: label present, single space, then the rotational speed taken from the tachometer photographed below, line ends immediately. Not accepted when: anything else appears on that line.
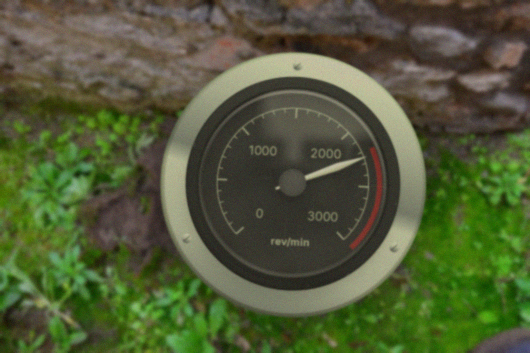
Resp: 2250 rpm
